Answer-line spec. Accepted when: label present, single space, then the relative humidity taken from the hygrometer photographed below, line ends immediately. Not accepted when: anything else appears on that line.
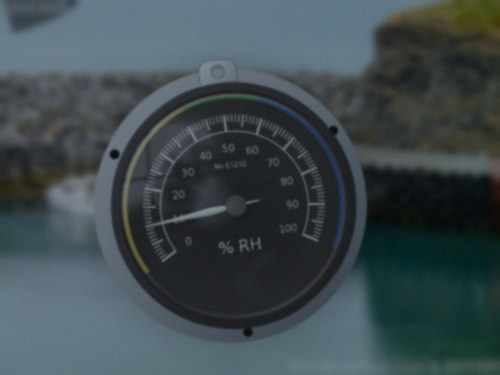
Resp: 10 %
